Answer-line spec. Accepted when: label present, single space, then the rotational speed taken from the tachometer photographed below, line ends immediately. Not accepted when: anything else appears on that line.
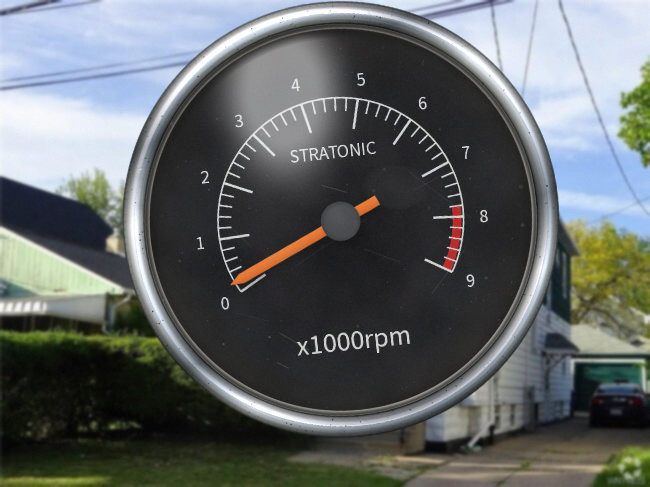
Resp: 200 rpm
